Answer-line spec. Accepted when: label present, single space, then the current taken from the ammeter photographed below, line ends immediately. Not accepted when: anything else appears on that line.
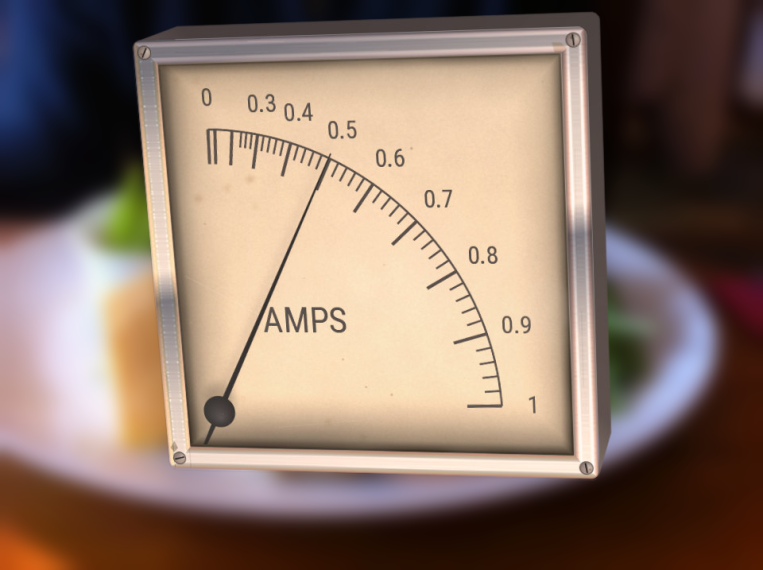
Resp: 0.5 A
